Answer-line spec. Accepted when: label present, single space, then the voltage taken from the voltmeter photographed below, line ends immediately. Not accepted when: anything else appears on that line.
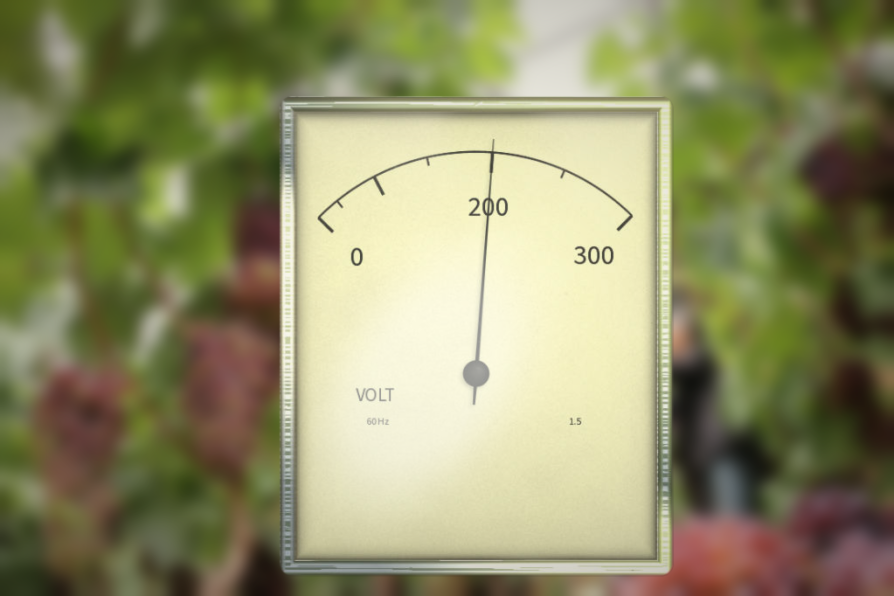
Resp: 200 V
